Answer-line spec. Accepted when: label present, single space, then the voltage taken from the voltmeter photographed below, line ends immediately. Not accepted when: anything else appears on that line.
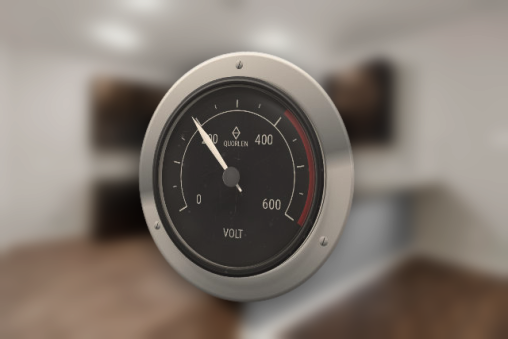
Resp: 200 V
